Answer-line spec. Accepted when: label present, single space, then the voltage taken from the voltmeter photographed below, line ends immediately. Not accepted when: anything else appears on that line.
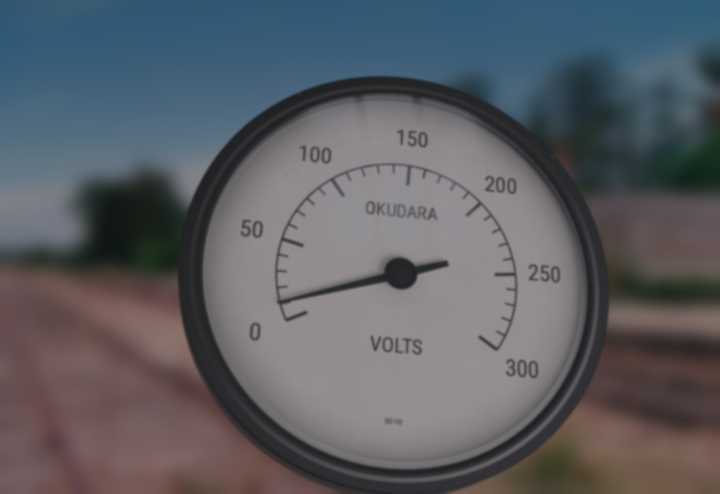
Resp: 10 V
